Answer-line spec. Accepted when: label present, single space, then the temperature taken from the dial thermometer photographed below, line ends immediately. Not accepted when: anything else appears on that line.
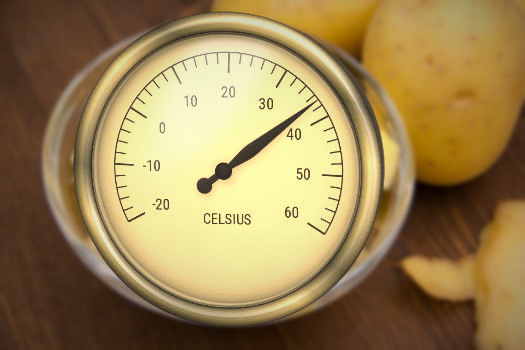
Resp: 37 °C
